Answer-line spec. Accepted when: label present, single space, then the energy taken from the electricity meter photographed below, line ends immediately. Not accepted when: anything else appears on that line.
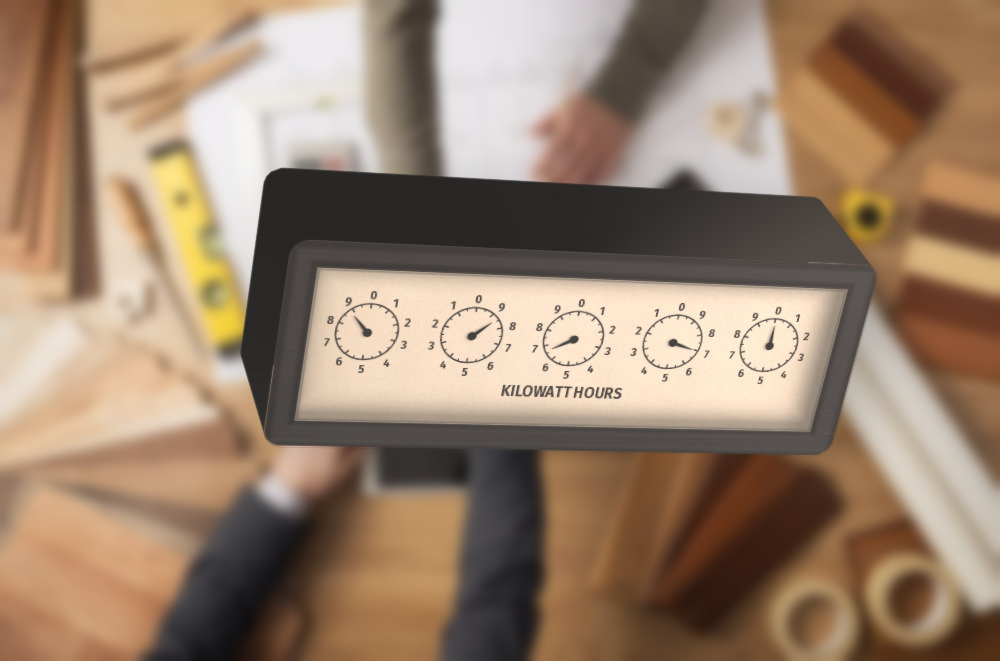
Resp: 88670 kWh
